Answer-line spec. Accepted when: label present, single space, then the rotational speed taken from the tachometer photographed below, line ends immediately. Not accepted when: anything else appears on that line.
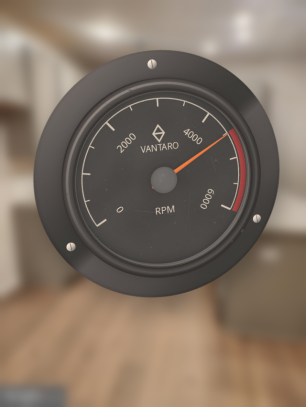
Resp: 4500 rpm
